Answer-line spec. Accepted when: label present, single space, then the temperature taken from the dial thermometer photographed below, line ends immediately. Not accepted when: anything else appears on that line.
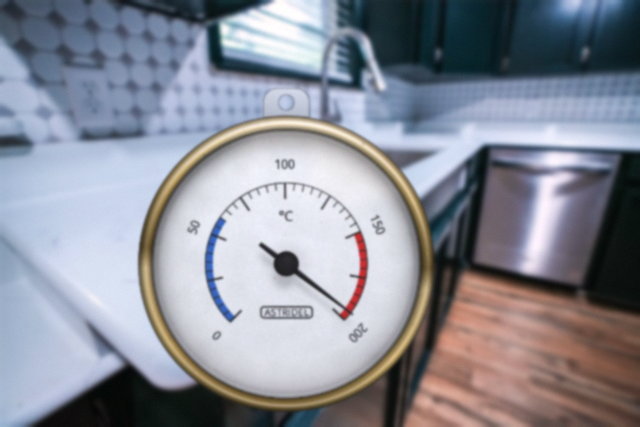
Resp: 195 °C
